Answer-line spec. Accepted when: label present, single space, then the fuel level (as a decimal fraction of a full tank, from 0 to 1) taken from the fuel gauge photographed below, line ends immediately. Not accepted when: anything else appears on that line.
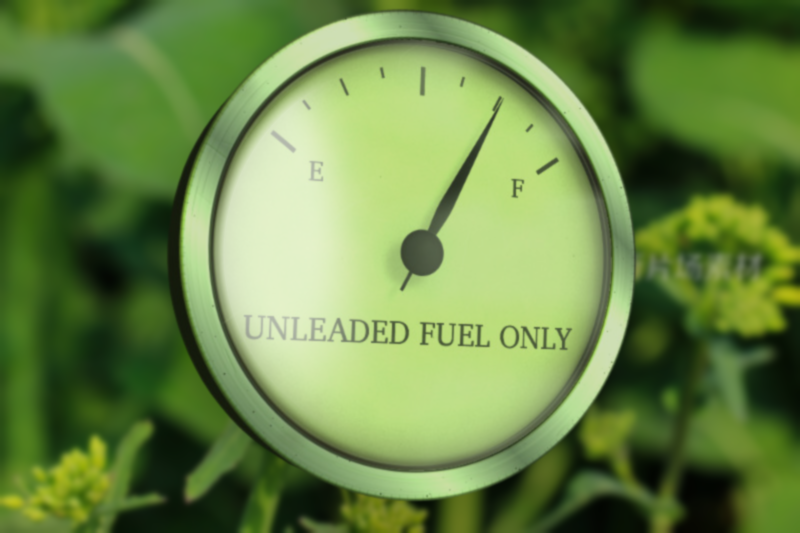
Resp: 0.75
